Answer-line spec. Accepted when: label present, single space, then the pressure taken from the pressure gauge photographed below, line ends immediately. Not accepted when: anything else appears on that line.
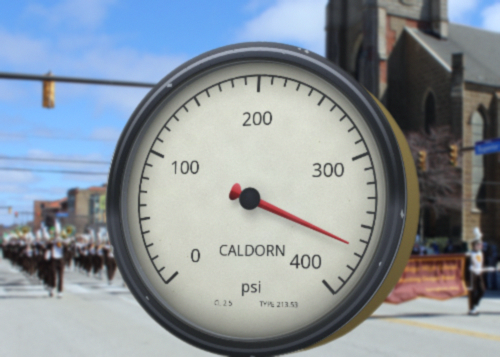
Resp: 365 psi
